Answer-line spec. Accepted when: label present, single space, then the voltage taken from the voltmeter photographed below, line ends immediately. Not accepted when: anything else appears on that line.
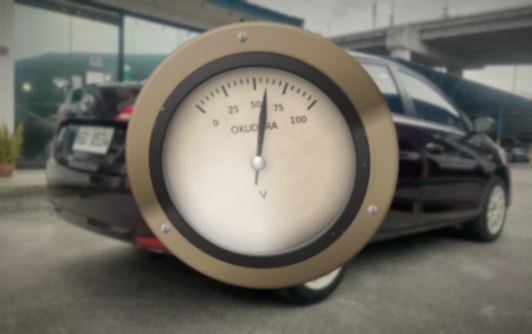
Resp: 60 V
